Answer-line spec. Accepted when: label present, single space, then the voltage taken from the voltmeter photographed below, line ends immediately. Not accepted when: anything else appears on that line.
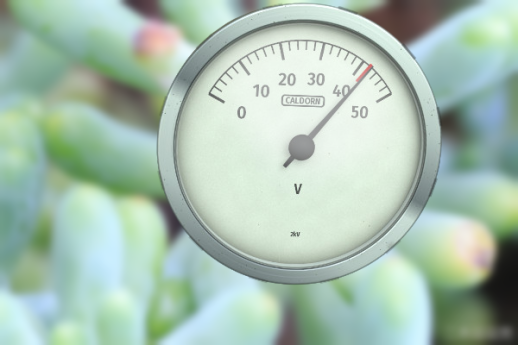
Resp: 42 V
